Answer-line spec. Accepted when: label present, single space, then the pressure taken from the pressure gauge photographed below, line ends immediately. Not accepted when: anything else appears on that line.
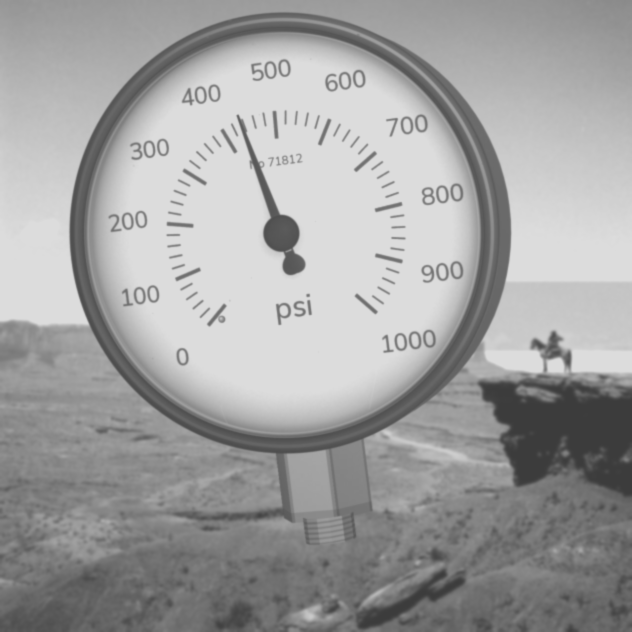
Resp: 440 psi
